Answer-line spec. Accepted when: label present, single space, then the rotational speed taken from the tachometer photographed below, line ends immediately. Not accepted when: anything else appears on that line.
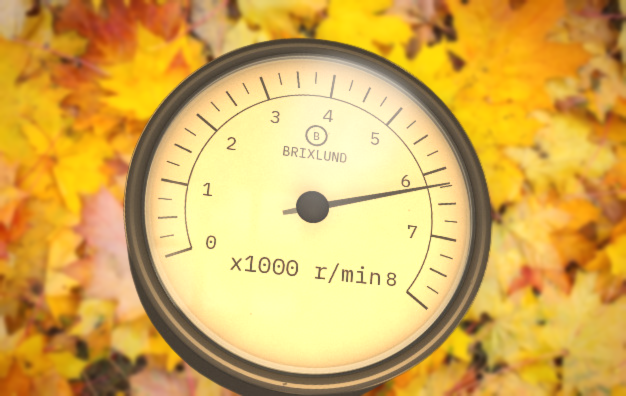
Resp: 6250 rpm
